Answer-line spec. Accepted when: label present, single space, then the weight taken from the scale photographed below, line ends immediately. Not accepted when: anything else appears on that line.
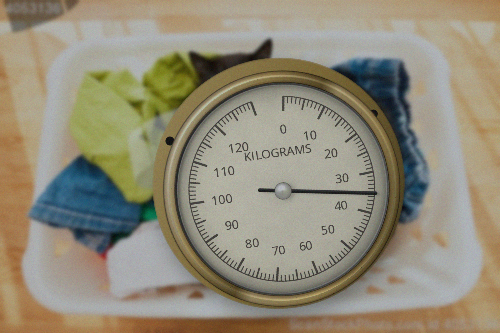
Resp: 35 kg
